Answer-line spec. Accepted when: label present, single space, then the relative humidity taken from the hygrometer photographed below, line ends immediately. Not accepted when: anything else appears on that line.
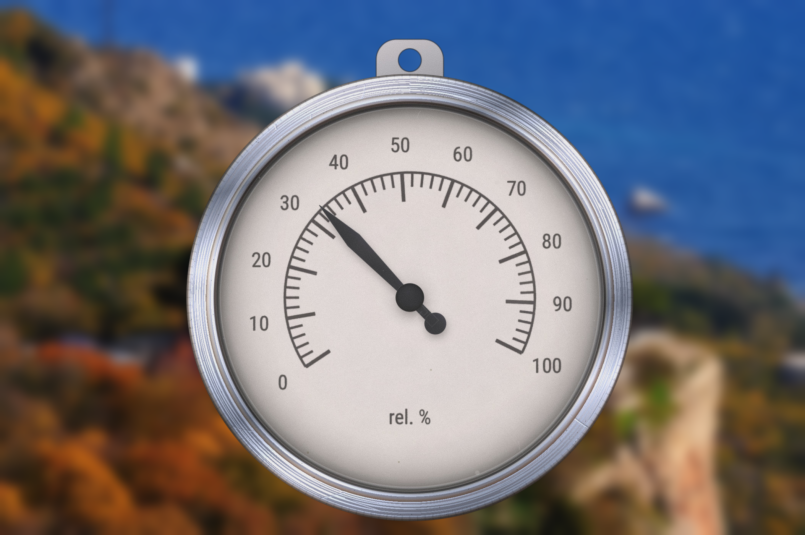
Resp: 33 %
